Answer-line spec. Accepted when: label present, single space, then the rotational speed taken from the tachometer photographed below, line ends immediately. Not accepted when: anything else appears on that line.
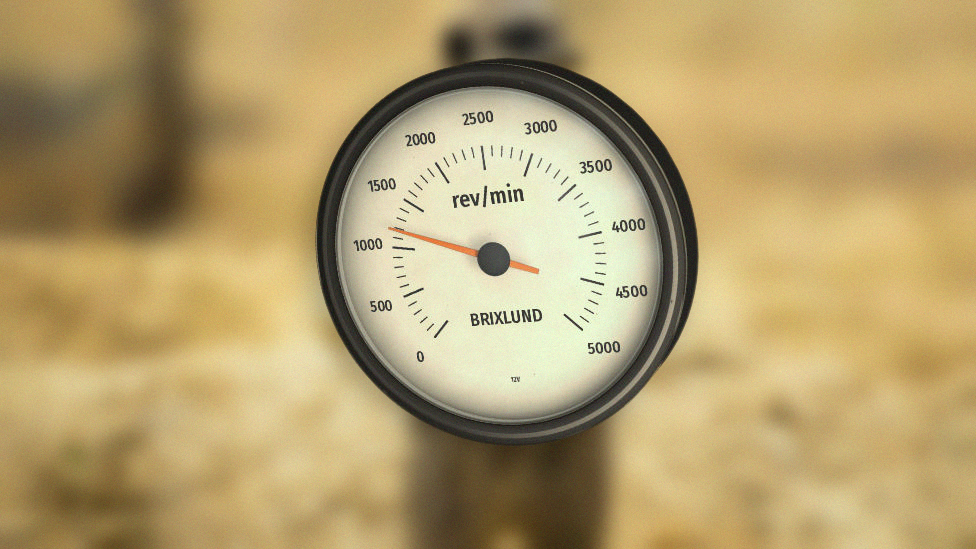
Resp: 1200 rpm
